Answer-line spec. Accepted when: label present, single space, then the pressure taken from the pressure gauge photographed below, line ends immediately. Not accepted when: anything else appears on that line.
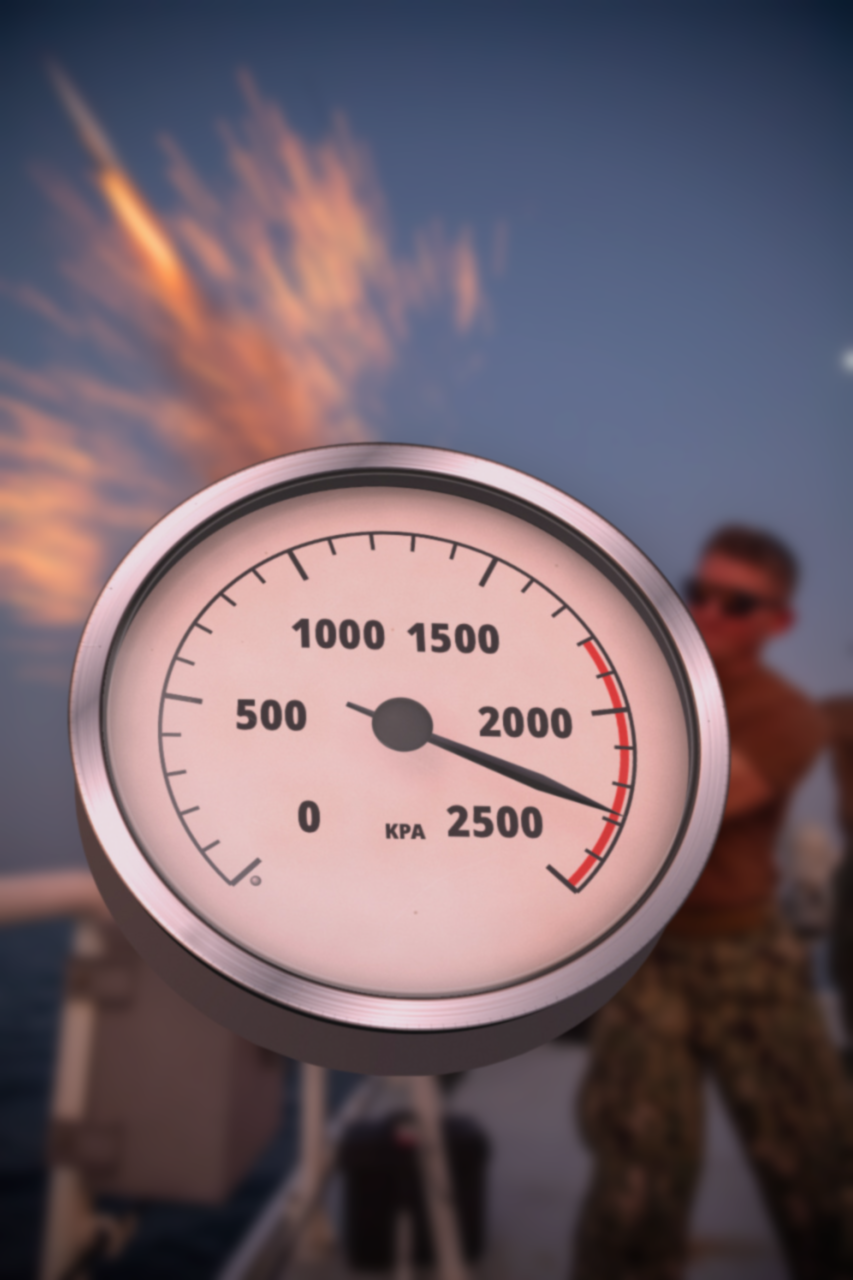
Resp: 2300 kPa
